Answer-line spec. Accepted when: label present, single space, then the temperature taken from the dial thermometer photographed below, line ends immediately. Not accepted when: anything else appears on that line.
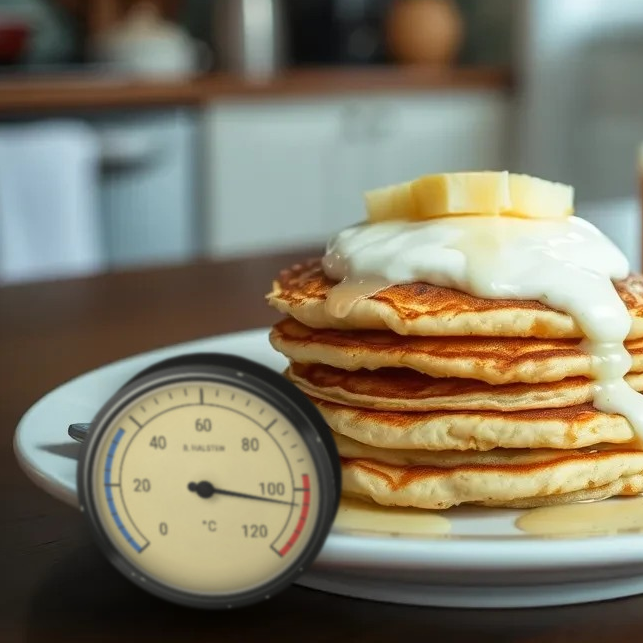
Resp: 104 °C
